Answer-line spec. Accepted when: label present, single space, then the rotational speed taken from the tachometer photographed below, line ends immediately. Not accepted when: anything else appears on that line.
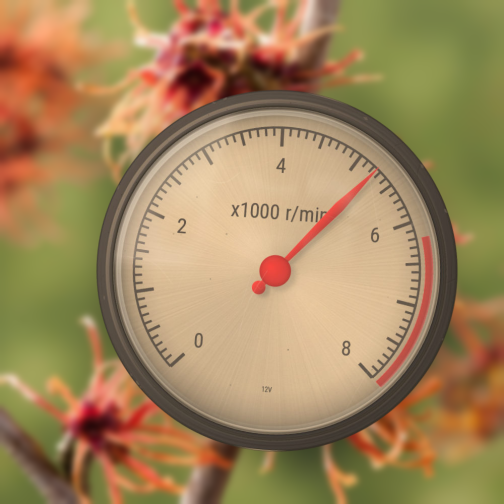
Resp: 5250 rpm
